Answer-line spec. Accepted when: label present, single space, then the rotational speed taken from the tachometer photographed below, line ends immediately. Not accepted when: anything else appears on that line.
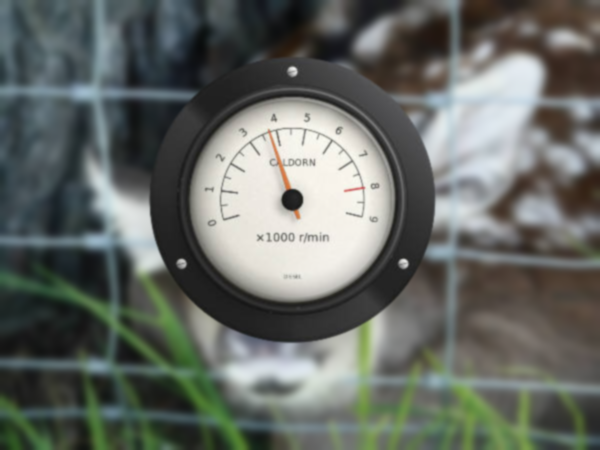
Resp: 3750 rpm
